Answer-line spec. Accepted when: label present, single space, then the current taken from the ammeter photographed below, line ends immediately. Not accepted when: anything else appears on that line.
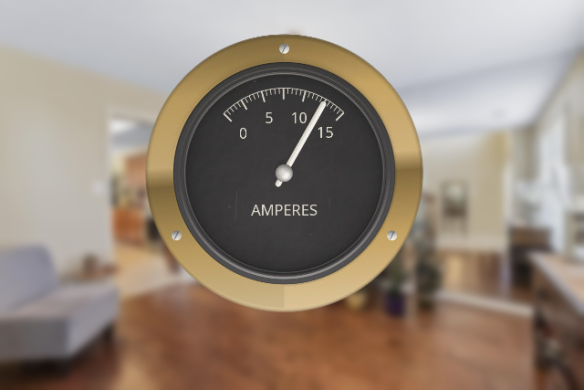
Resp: 12.5 A
